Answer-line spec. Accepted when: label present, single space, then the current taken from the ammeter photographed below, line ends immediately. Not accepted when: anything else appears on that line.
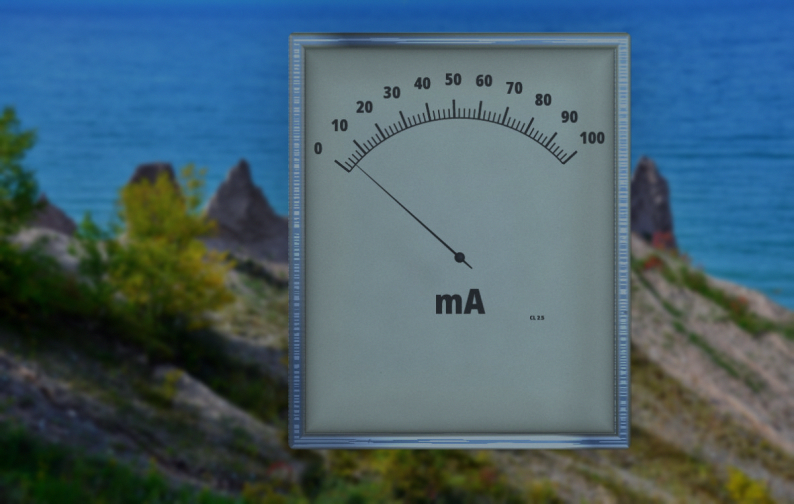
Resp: 4 mA
